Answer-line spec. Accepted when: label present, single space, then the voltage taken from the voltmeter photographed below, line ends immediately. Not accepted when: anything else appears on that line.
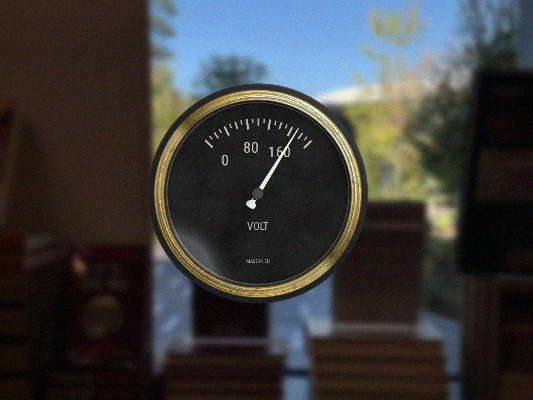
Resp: 170 V
